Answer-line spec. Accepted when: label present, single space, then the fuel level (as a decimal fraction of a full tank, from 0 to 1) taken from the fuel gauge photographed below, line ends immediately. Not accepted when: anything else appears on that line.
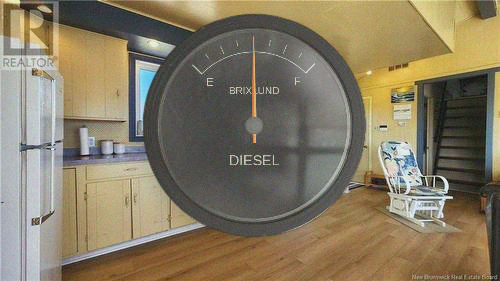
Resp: 0.5
